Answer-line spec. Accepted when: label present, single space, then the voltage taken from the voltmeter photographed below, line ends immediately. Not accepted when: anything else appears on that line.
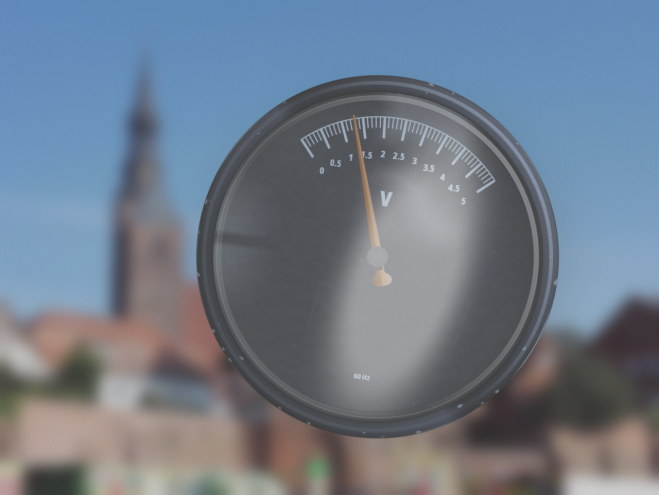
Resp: 1.3 V
